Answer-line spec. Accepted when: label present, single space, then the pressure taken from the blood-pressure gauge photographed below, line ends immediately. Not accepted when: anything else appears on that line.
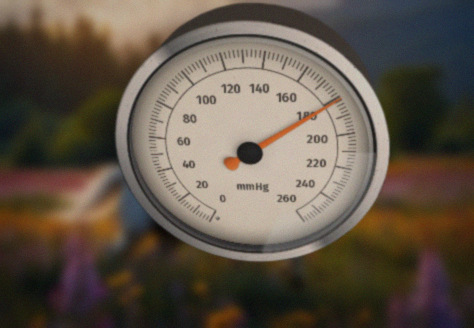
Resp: 180 mmHg
